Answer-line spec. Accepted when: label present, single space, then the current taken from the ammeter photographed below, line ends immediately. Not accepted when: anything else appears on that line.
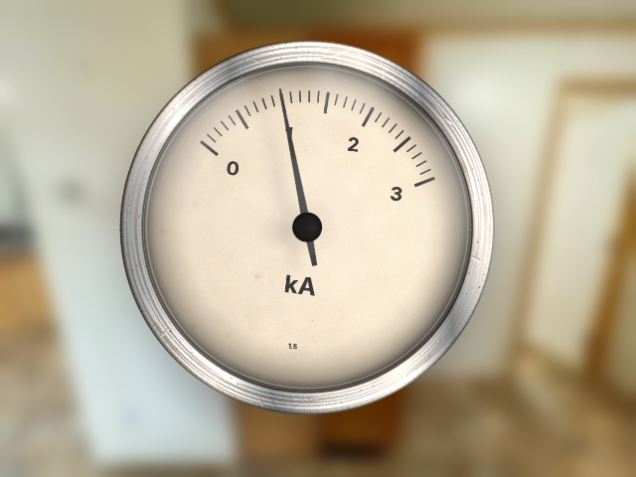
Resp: 1 kA
